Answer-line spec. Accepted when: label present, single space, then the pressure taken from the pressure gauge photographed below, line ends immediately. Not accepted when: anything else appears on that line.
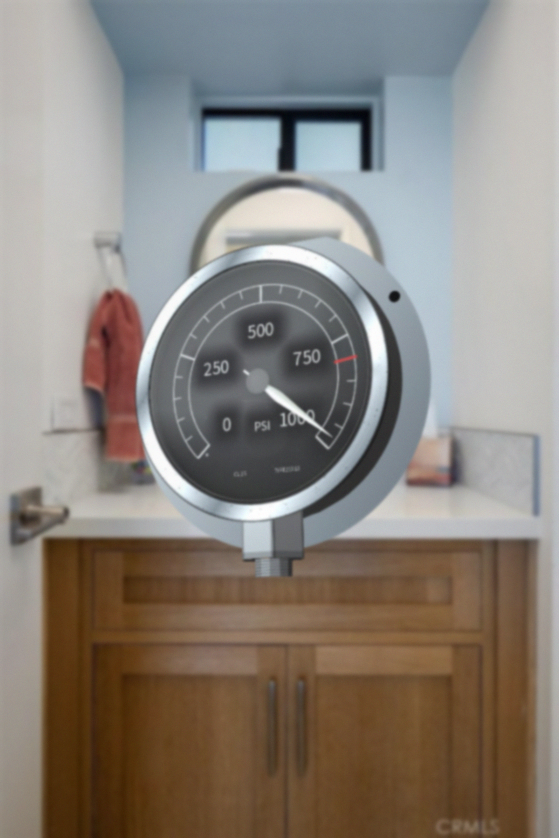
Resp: 975 psi
